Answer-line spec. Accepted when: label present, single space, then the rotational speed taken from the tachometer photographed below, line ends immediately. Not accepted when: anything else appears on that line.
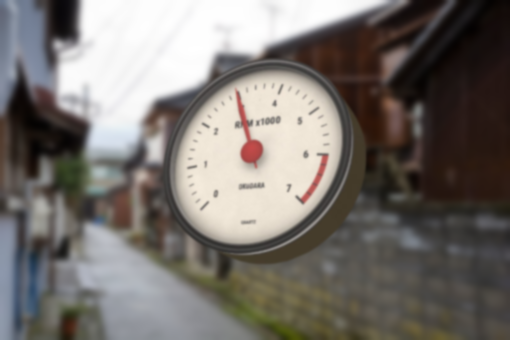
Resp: 3000 rpm
